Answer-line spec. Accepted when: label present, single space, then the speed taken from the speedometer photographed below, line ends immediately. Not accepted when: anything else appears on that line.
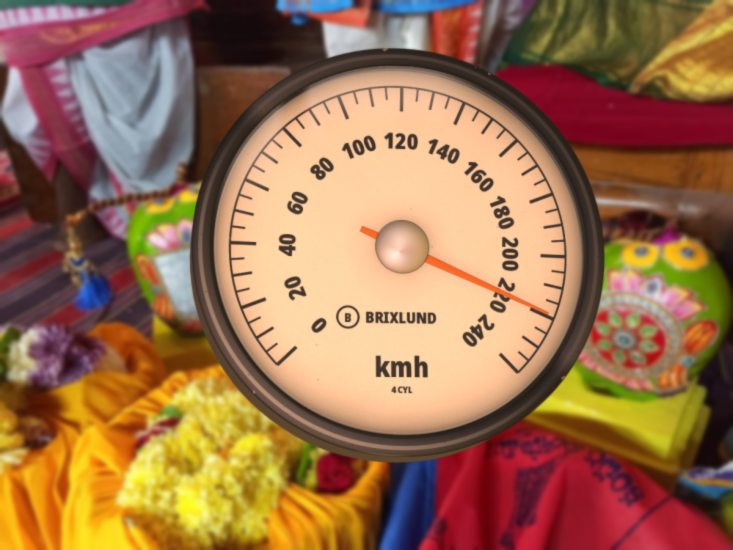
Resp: 220 km/h
